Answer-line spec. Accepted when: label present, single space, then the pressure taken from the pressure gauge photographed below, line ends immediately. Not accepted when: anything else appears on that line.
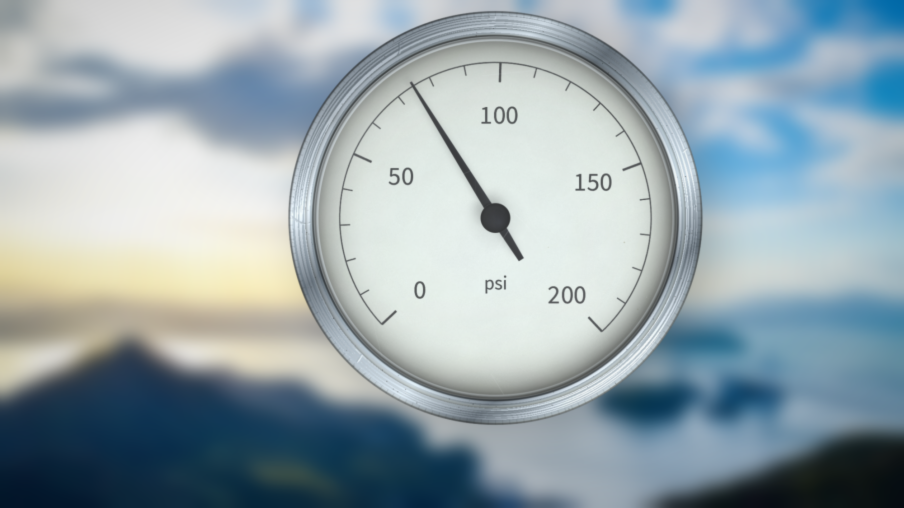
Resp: 75 psi
